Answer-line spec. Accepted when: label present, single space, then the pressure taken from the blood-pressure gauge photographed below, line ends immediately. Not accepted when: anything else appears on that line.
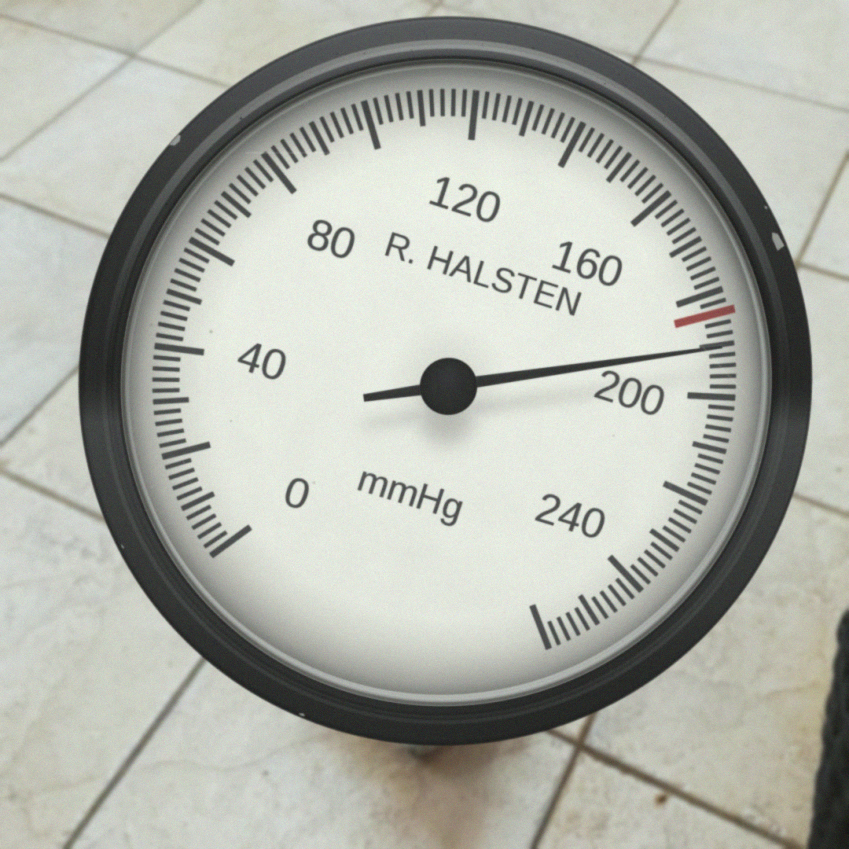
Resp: 190 mmHg
